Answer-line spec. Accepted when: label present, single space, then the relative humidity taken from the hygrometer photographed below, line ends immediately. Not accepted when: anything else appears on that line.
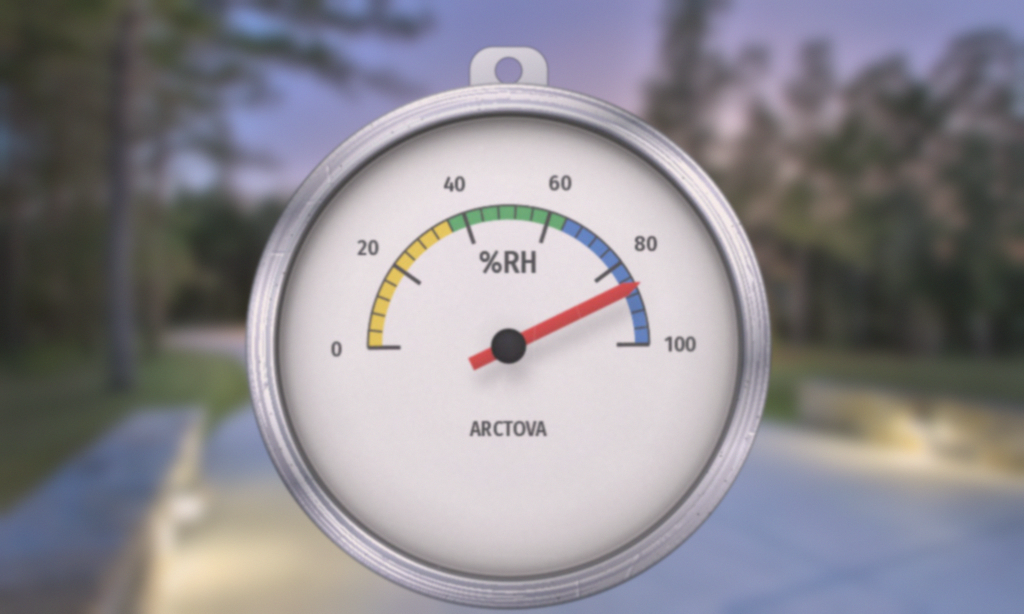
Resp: 86 %
